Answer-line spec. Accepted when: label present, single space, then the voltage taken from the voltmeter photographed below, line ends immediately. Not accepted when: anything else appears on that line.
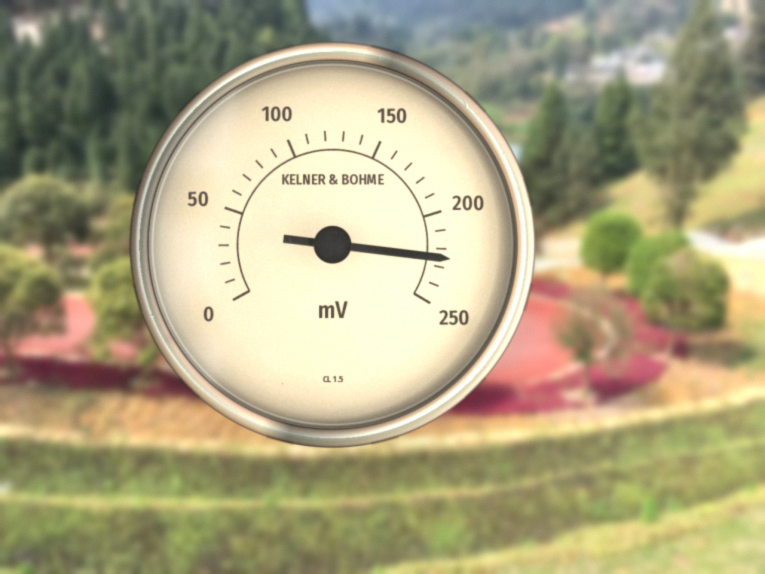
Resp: 225 mV
